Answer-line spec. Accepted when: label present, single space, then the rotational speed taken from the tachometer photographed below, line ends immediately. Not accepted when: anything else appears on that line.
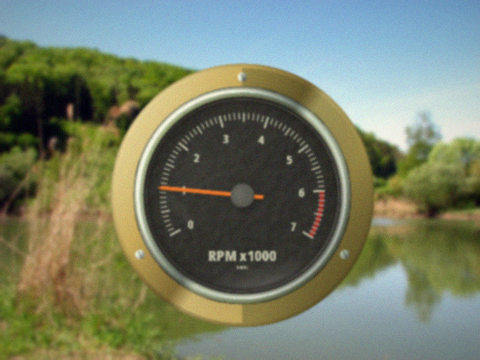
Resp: 1000 rpm
